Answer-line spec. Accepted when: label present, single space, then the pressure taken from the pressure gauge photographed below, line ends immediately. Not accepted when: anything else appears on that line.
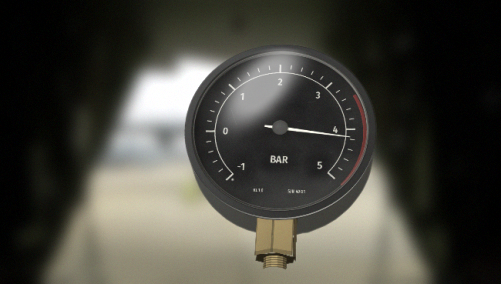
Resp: 4.2 bar
